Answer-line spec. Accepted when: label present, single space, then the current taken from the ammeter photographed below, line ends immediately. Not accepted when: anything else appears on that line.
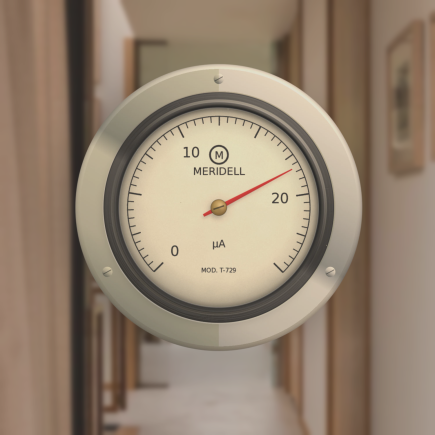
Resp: 18.25 µA
